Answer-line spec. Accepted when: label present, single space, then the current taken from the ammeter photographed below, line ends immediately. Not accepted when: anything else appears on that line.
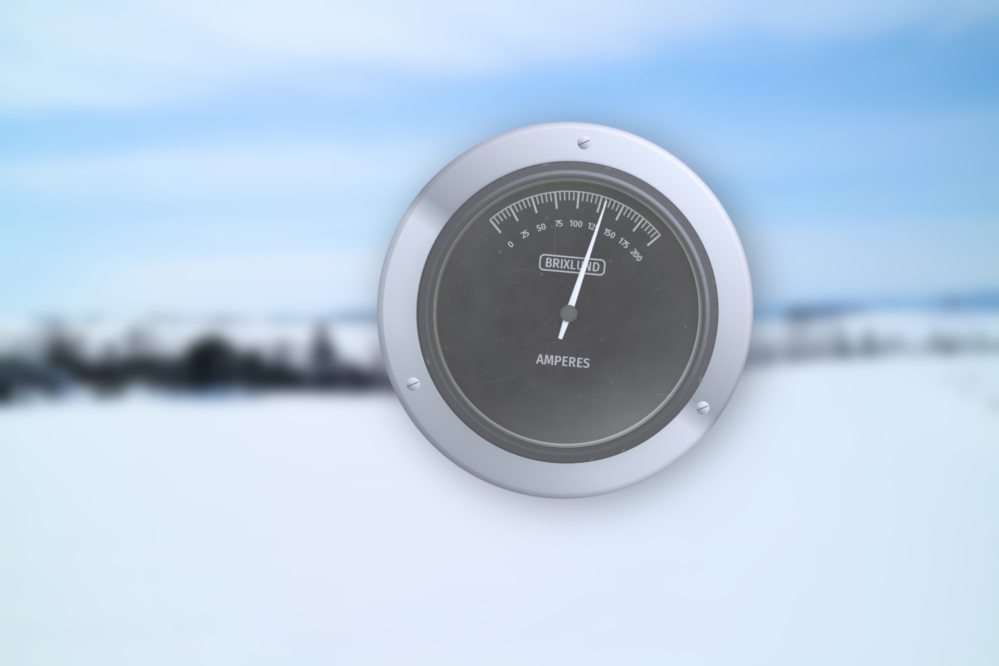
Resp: 130 A
